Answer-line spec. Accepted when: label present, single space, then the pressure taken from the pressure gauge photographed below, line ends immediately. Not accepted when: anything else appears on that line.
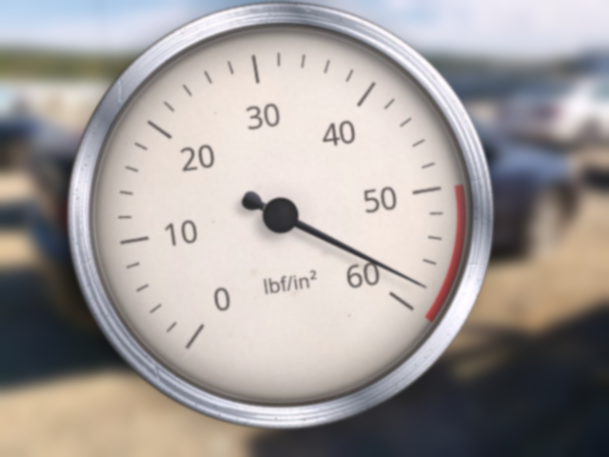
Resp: 58 psi
